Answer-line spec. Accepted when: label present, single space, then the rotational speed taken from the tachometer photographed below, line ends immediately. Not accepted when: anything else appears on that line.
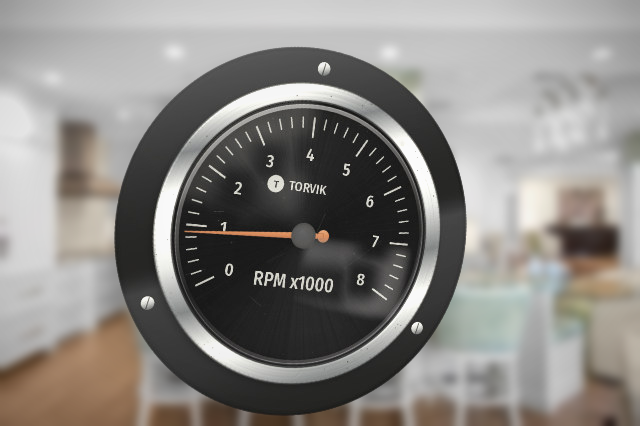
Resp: 900 rpm
